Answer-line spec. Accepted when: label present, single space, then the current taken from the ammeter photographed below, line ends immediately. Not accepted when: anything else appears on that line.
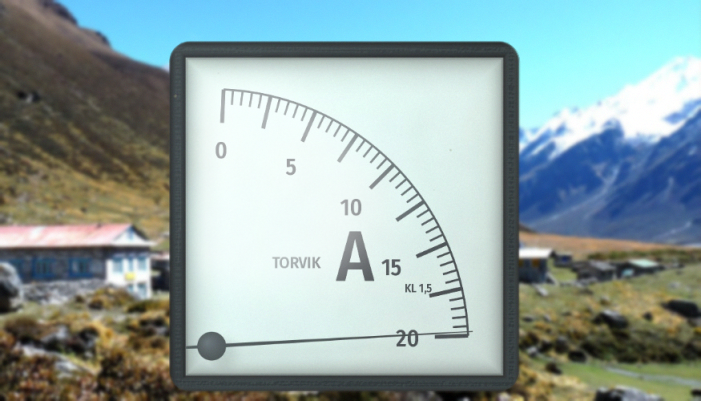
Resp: 19.75 A
